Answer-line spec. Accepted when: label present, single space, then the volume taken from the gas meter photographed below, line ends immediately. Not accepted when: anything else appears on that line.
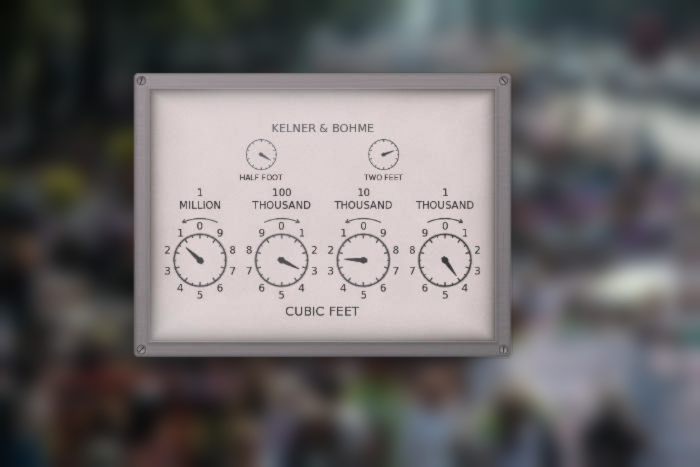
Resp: 132400 ft³
